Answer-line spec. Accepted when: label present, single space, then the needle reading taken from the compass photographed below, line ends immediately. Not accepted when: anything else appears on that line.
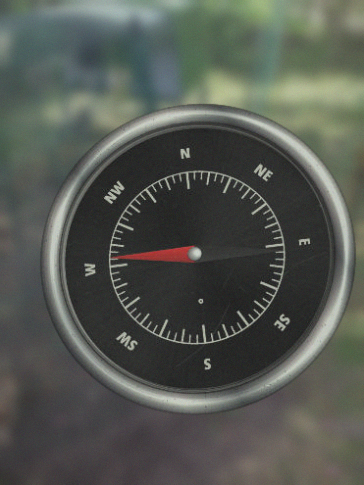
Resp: 275 °
